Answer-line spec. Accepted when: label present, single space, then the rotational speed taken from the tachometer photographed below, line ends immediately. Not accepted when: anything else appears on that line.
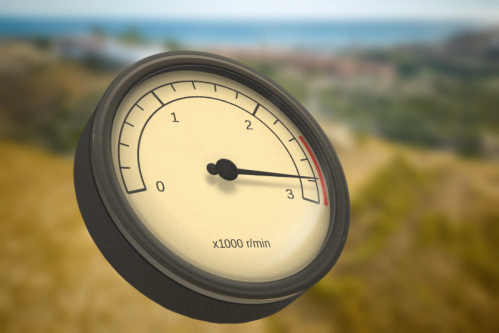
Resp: 2800 rpm
